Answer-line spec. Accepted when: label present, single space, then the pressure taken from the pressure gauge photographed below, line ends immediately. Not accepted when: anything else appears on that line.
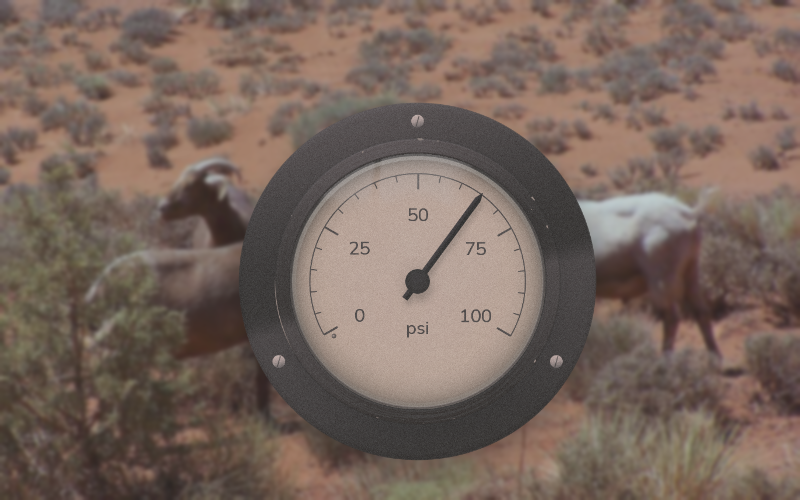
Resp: 65 psi
